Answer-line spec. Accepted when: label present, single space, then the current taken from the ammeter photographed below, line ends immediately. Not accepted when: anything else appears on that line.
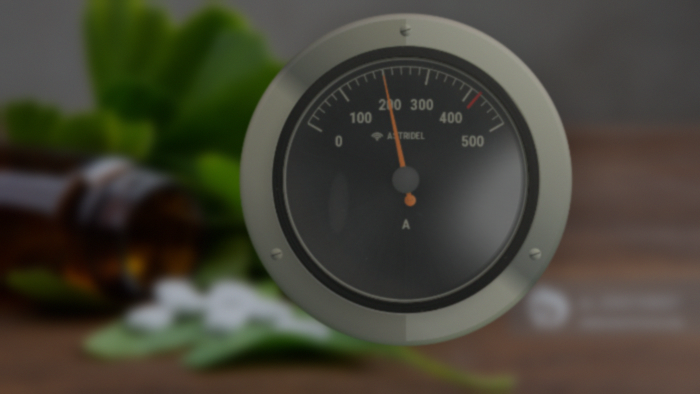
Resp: 200 A
